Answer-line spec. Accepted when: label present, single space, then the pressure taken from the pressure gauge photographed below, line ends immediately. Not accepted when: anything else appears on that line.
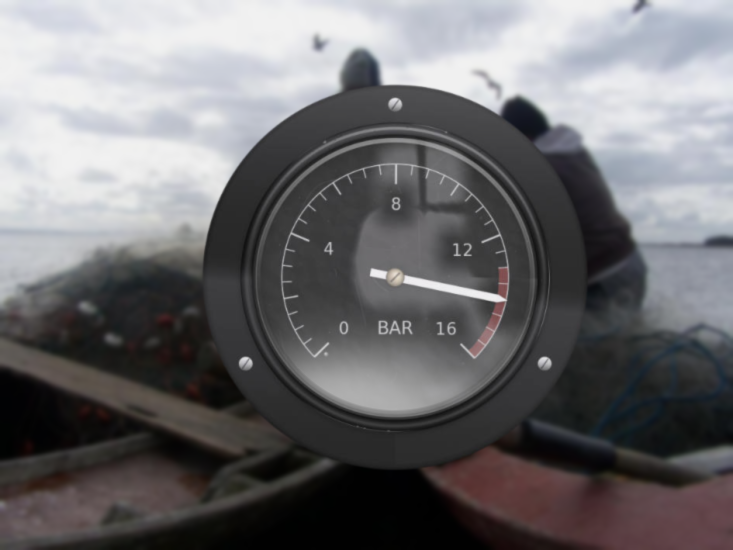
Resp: 14 bar
